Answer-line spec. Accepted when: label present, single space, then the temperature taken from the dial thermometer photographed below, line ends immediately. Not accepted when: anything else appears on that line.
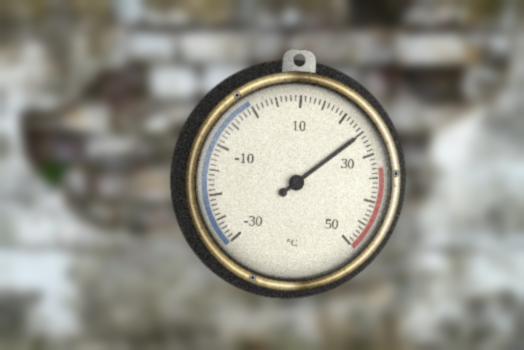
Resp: 25 °C
